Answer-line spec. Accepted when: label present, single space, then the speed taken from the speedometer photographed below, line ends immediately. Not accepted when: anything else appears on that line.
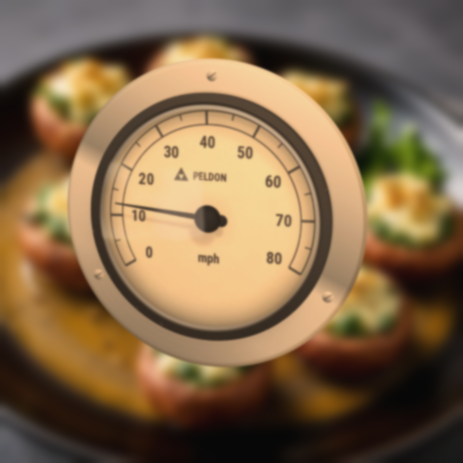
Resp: 12.5 mph
